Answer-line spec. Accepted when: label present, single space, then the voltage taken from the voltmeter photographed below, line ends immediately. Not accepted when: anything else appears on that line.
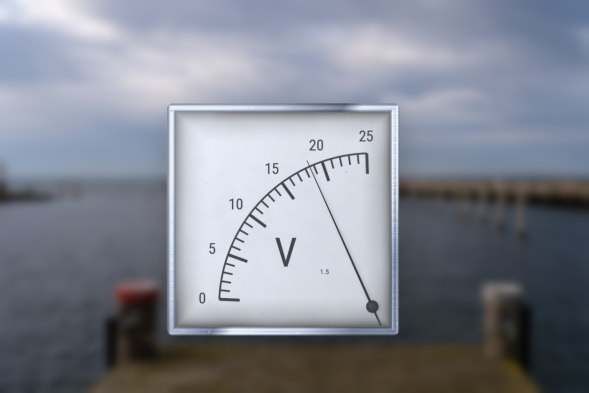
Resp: 18.5 V
